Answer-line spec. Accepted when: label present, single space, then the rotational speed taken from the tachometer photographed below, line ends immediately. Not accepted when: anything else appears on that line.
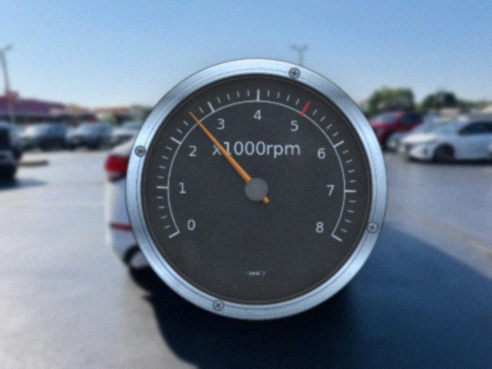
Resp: 2600 rpm
